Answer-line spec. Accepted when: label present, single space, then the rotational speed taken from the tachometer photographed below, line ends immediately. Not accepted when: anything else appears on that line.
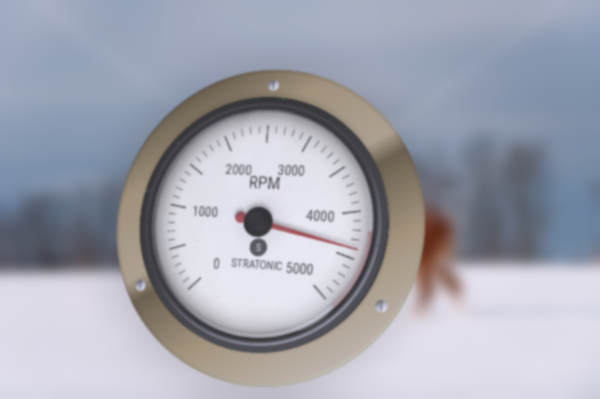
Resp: 4400 rpm
